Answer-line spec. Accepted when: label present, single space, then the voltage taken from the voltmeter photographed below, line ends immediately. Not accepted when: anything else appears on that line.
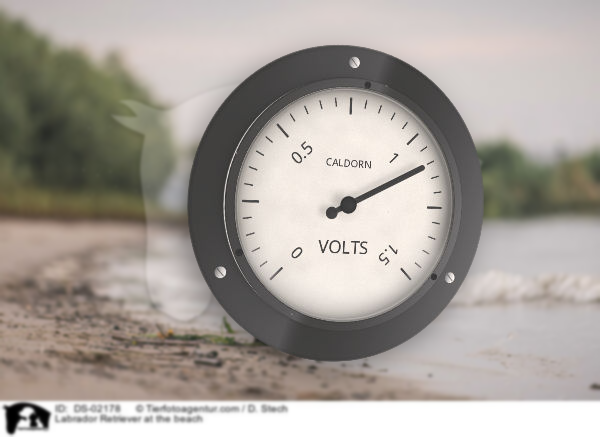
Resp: 1.1 V
